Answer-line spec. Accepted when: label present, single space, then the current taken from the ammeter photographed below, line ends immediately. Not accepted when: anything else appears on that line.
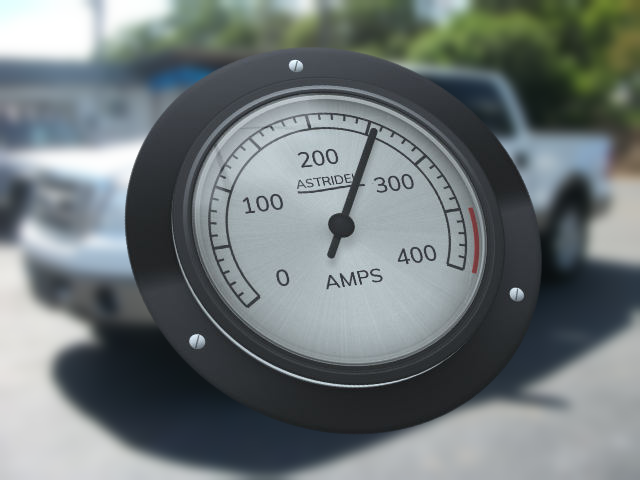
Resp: 255 A
